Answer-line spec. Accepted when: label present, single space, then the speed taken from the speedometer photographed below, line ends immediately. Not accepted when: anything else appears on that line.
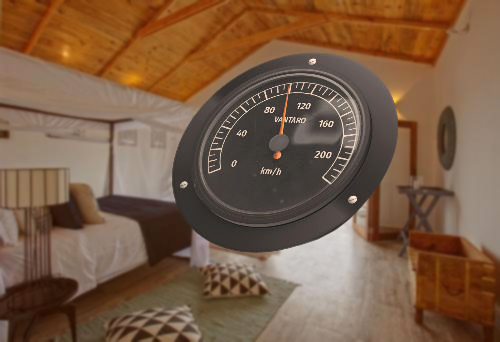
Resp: 100 km/h
